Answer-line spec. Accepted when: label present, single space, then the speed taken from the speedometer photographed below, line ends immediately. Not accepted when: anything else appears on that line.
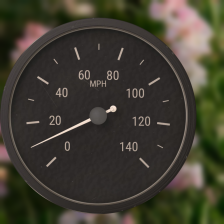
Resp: 10 mph
